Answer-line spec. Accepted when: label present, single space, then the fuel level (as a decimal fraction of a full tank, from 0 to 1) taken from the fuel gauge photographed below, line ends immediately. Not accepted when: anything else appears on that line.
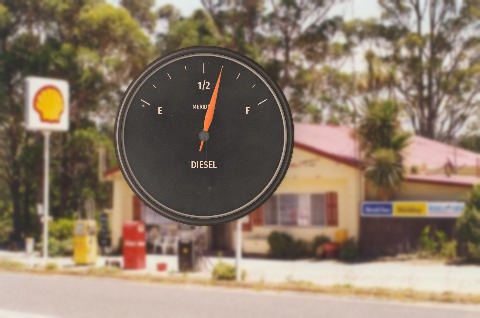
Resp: 0.625
